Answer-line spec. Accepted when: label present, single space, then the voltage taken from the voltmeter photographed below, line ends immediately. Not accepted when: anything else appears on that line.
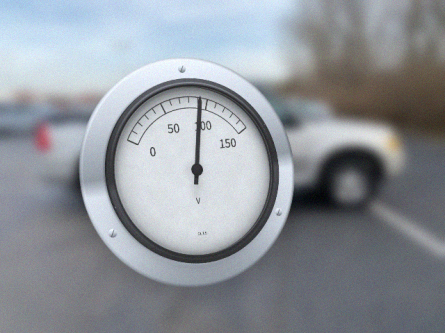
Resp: 90 V
